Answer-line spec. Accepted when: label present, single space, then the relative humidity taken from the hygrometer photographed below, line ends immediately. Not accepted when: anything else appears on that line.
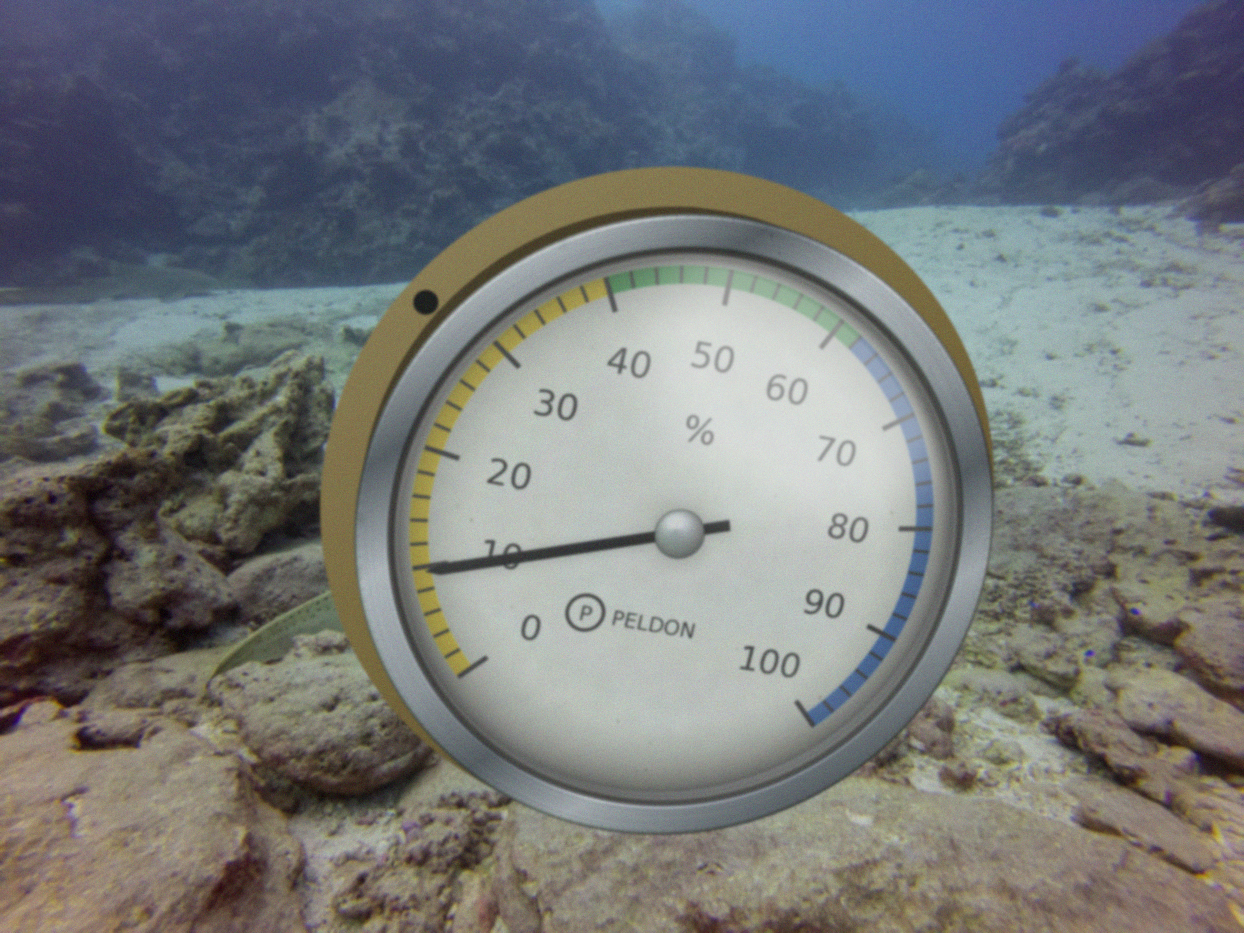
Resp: 10 %
